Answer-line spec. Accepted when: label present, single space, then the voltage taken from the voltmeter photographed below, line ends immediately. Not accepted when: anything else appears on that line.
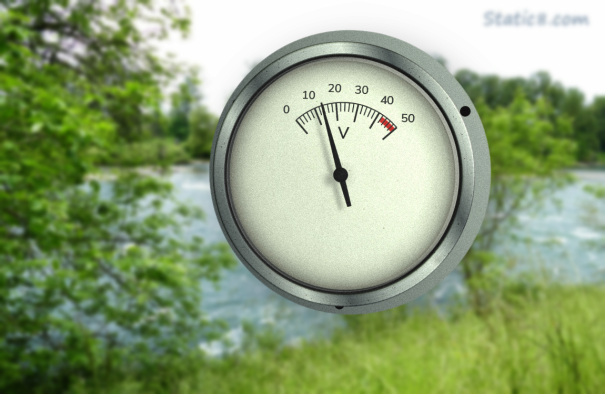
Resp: 14 V
